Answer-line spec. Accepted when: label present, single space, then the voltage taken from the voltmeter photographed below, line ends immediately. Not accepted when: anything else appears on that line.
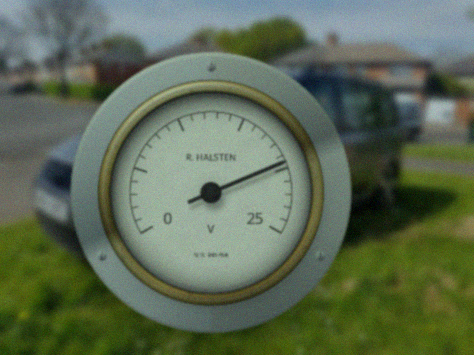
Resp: 19.5 V
